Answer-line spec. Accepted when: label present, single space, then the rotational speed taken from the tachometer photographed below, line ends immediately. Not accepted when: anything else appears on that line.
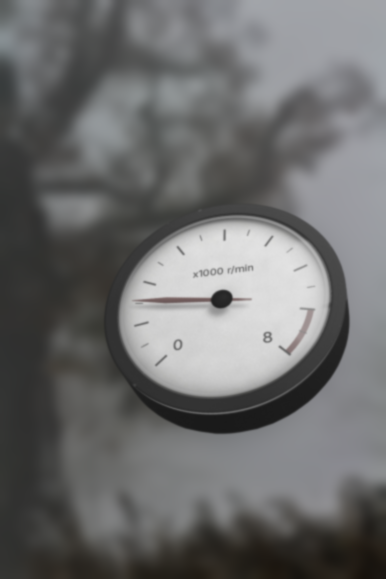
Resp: 1500 rpm
